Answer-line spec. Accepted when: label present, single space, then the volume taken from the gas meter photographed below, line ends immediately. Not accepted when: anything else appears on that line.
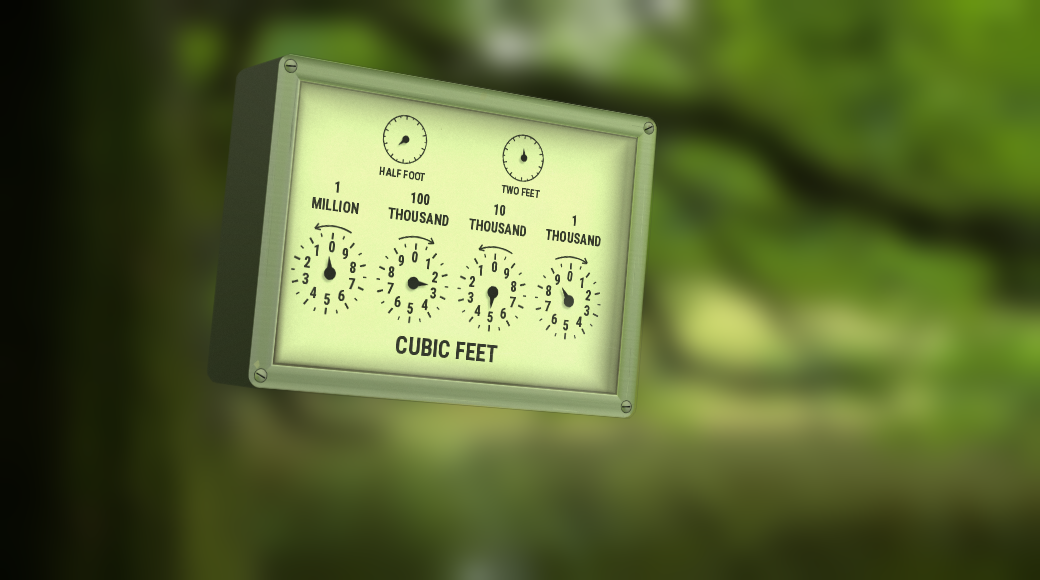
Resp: 24900 ft³
